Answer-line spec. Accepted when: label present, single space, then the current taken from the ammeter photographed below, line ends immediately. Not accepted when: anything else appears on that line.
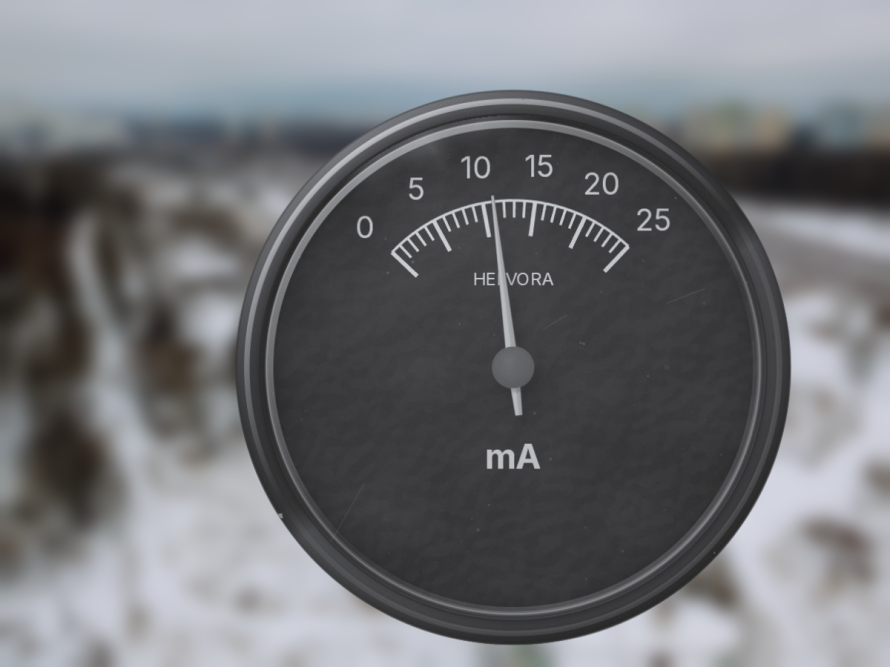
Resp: 11 mA
